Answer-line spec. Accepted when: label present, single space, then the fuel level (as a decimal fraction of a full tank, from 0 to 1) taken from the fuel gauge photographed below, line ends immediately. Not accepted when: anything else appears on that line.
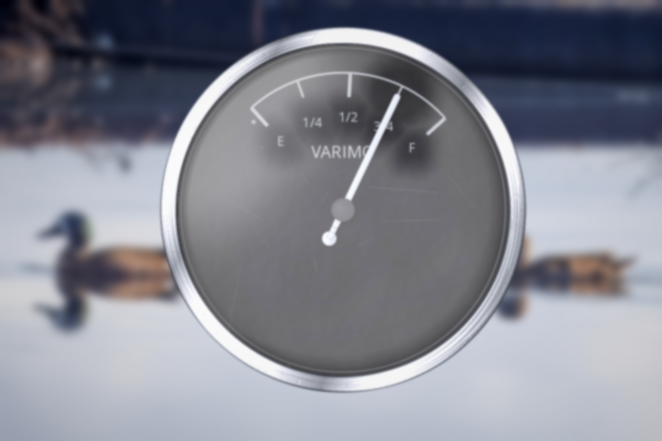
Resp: 0.75
